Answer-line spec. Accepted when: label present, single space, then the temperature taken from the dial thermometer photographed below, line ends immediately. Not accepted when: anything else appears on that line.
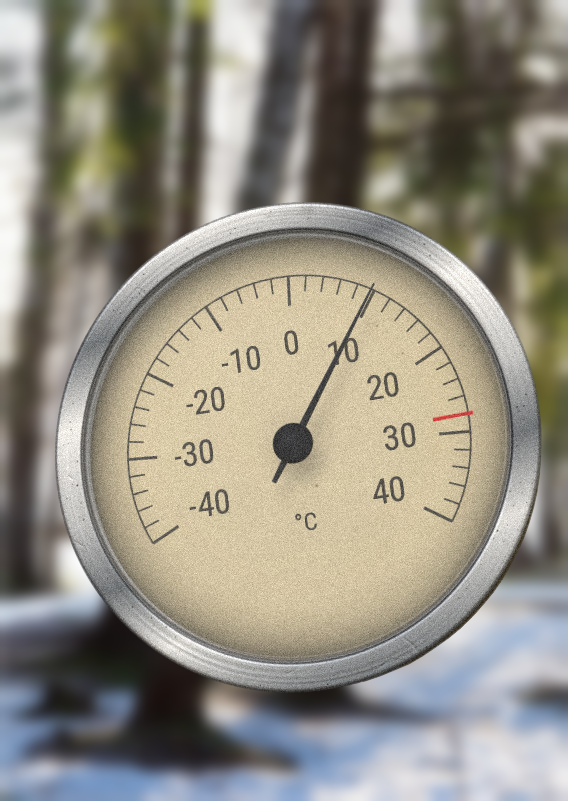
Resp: 10 °C
